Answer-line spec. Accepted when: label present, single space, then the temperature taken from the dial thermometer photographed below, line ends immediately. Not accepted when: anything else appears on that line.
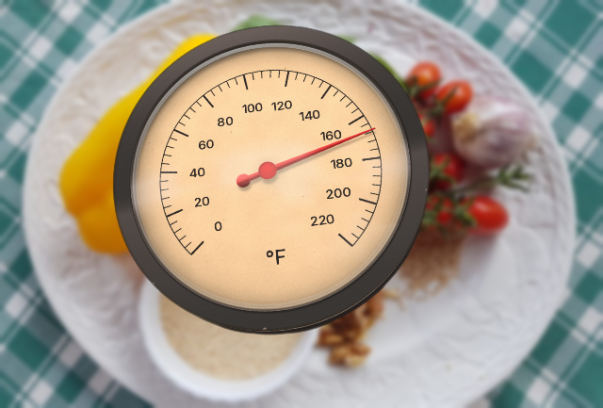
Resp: 168 °F
